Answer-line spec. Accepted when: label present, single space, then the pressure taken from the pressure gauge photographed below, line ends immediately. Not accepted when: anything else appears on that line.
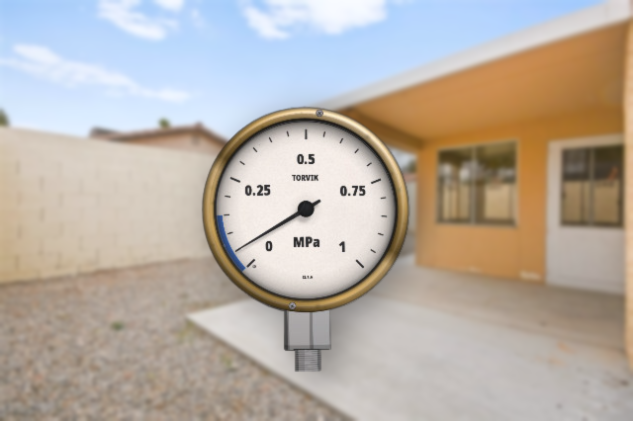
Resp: 0.05 MPa
